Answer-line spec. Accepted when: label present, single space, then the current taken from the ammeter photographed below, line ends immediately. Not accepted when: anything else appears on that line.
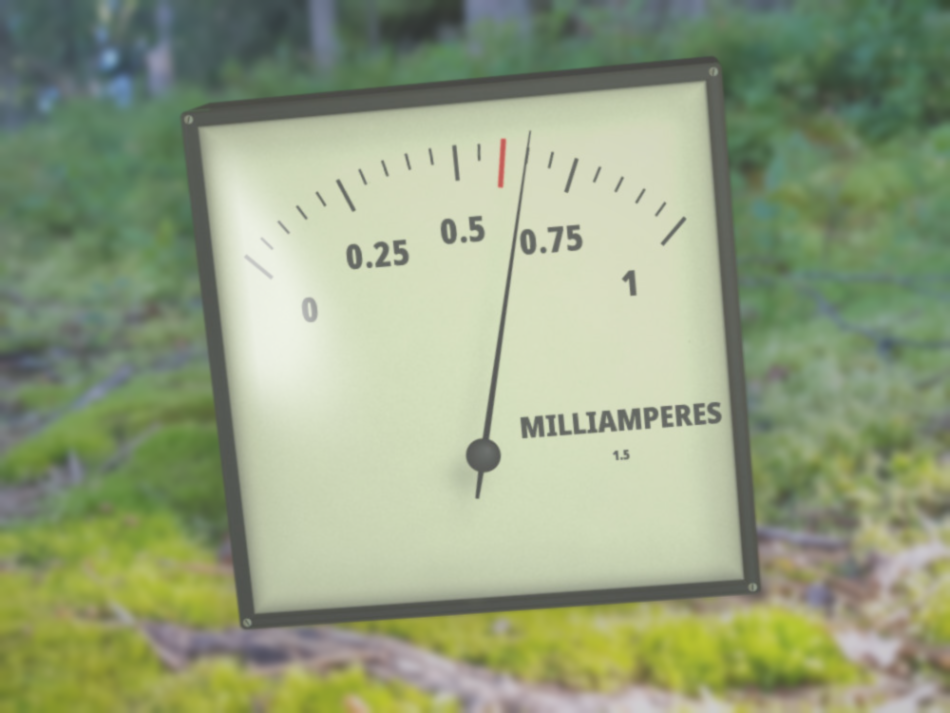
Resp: 0.65 mA
